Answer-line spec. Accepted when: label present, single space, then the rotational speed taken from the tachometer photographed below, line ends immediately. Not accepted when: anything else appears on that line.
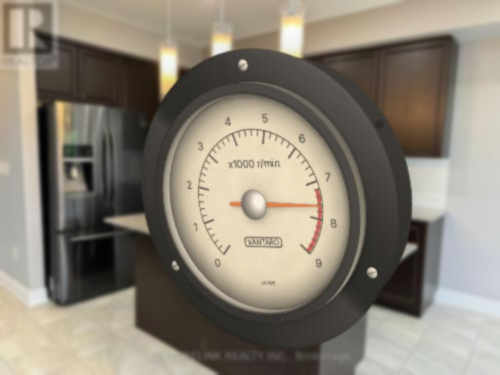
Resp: 7600 rpm
